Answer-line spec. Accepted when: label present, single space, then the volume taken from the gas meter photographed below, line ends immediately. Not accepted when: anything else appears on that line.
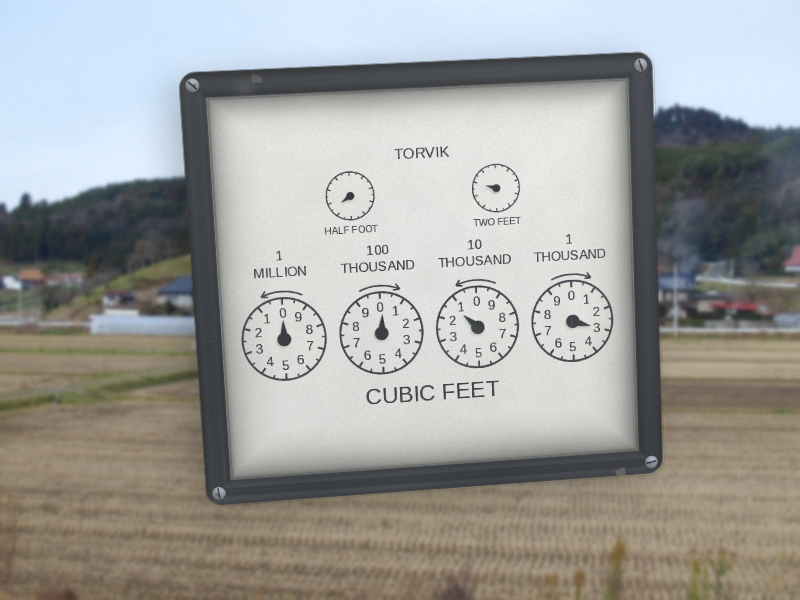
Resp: 1300 ft³
